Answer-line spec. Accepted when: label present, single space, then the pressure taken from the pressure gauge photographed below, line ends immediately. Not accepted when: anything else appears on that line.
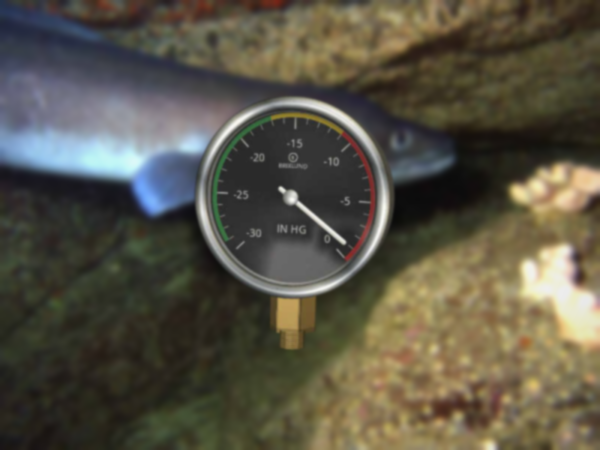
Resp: -1 inHg
